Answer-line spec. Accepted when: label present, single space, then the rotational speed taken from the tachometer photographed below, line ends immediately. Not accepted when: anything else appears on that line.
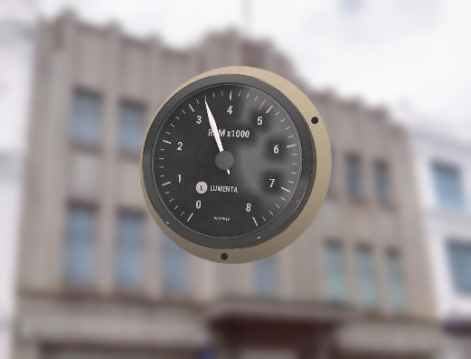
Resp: 3400 rpm
